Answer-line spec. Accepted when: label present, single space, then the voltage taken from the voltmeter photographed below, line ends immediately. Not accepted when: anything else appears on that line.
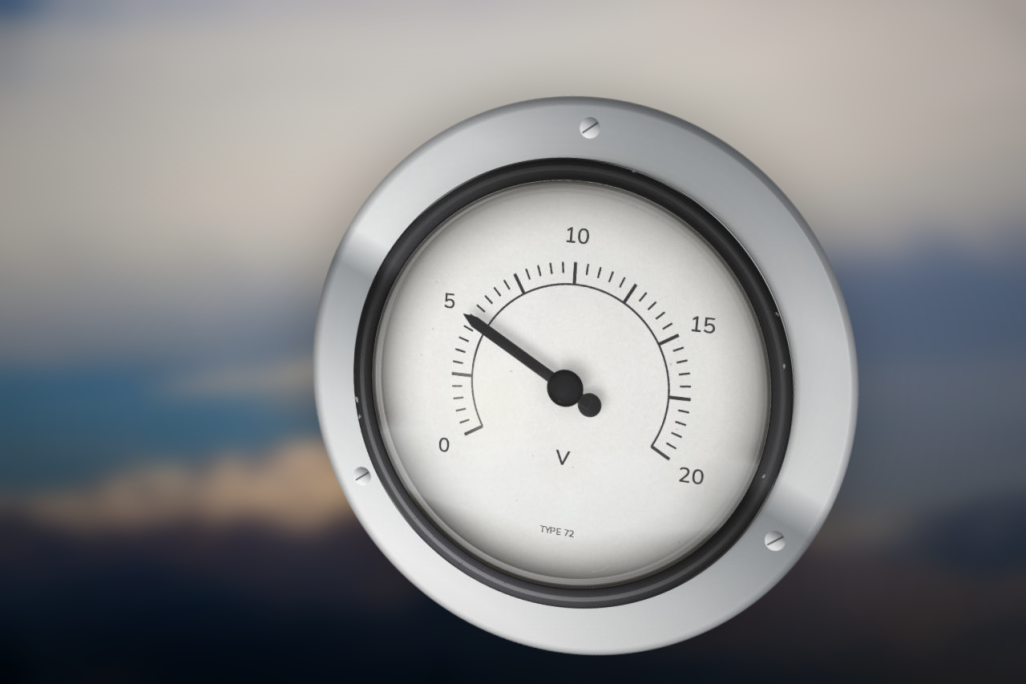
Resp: 5 V
